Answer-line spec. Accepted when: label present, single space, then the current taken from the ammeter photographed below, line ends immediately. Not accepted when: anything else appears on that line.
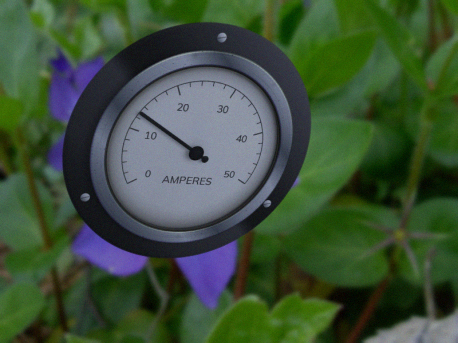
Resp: 13 A
